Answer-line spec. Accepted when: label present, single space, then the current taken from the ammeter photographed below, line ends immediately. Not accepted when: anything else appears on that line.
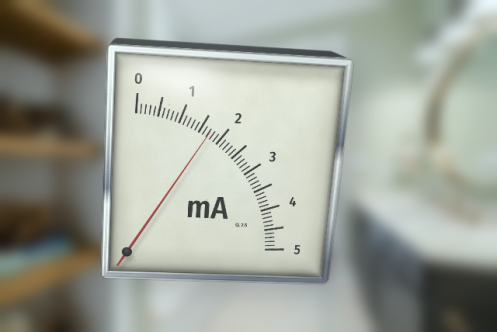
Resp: 1.7 mA
